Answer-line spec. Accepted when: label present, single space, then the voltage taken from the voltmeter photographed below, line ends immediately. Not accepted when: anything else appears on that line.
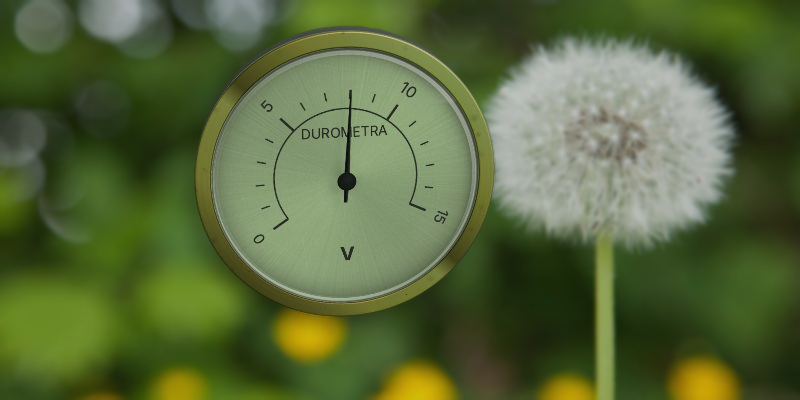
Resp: 8 V
